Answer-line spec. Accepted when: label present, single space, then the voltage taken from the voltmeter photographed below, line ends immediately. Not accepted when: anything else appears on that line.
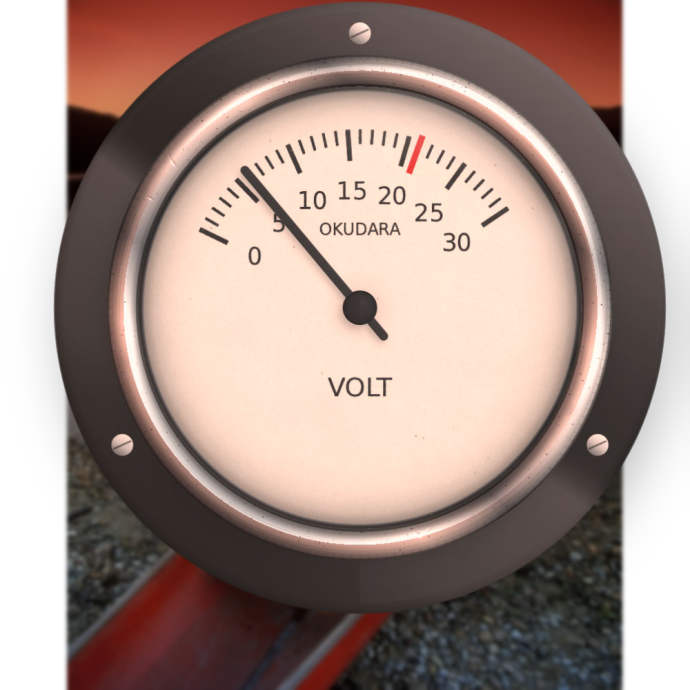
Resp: 6 V
